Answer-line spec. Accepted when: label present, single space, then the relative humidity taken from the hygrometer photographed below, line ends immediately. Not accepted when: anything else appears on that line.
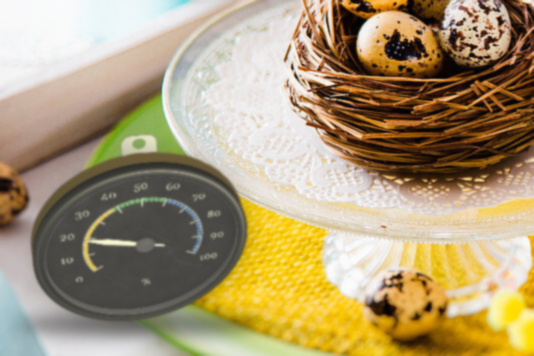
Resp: 20 %
